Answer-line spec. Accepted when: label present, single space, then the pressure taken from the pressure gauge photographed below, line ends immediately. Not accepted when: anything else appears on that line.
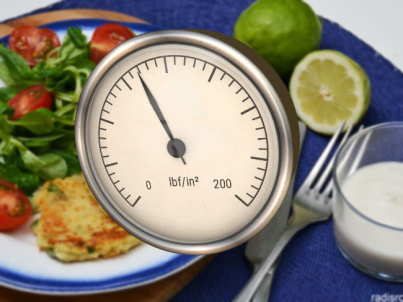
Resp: 85 psi
